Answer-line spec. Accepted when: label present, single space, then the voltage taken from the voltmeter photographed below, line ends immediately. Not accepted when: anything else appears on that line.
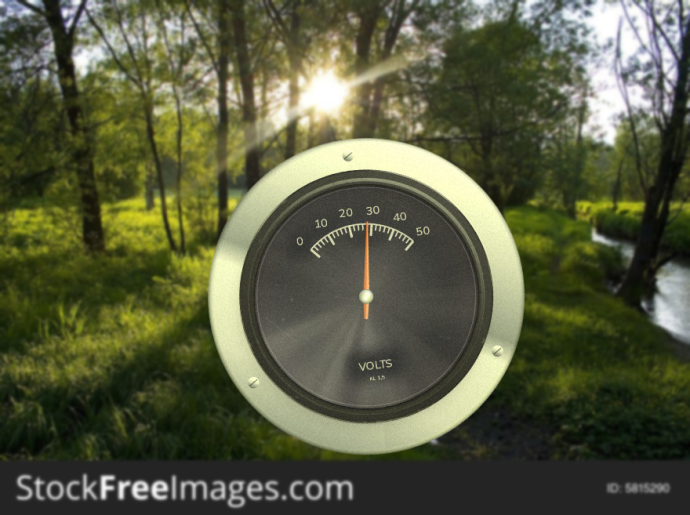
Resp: 28 V
